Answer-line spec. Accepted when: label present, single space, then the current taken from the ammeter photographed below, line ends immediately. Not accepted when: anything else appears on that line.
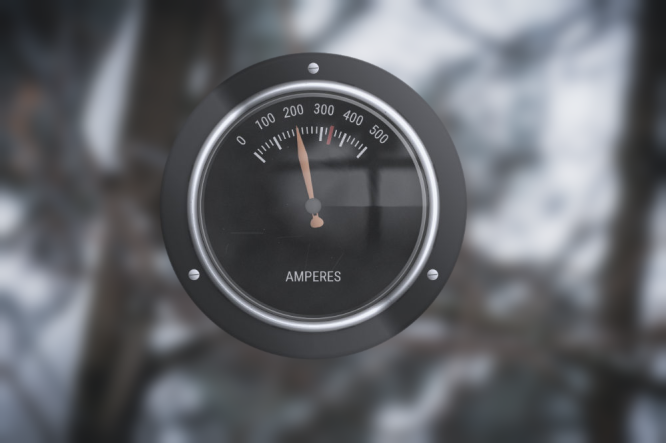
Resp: 200 A
